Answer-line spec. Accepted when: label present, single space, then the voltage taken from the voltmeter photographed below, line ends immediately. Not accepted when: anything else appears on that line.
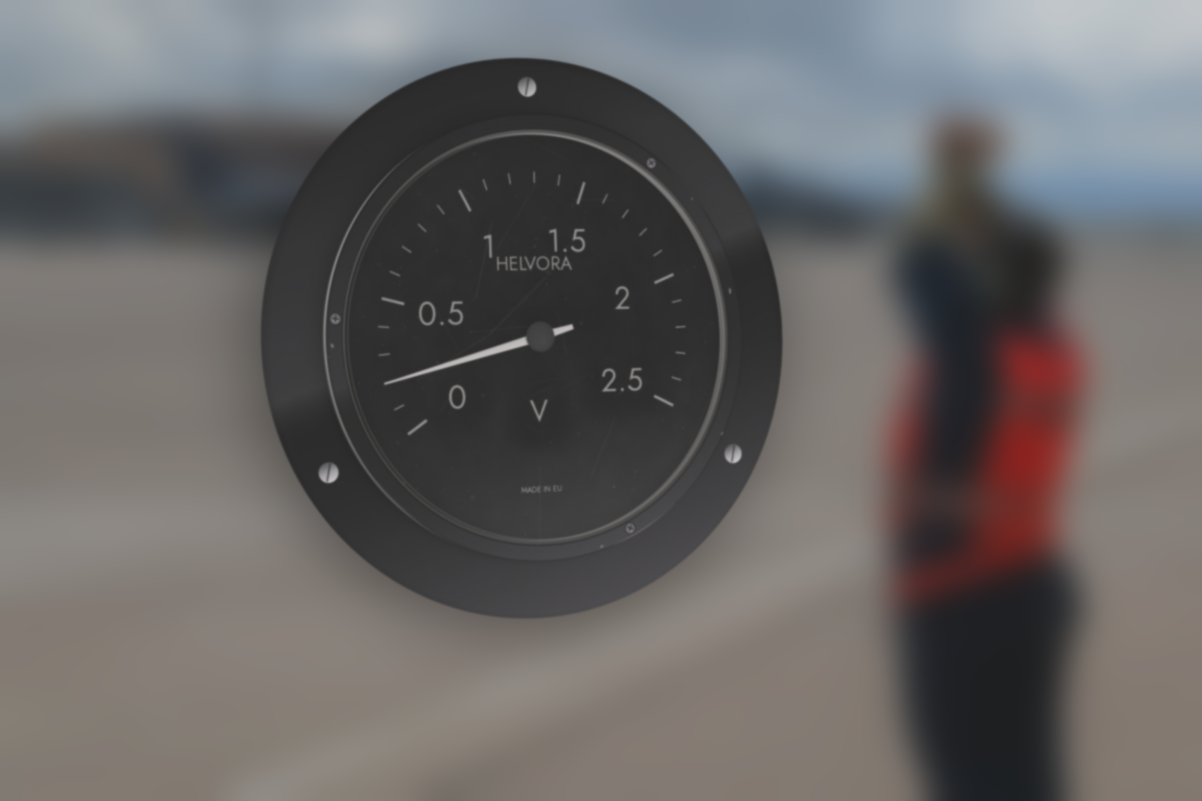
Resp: 0.2 V
